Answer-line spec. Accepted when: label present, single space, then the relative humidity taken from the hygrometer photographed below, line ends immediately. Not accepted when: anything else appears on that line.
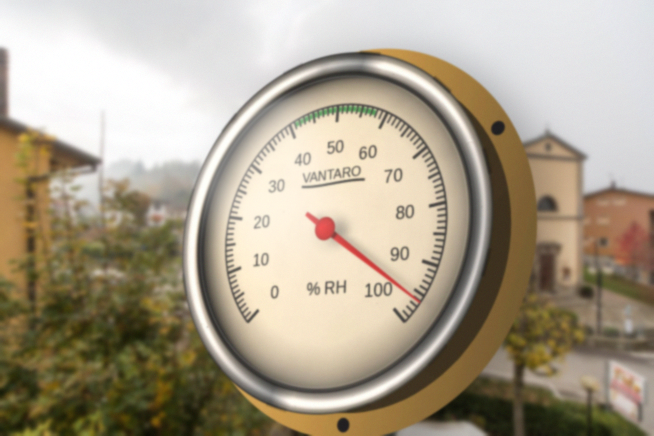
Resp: 96 %
